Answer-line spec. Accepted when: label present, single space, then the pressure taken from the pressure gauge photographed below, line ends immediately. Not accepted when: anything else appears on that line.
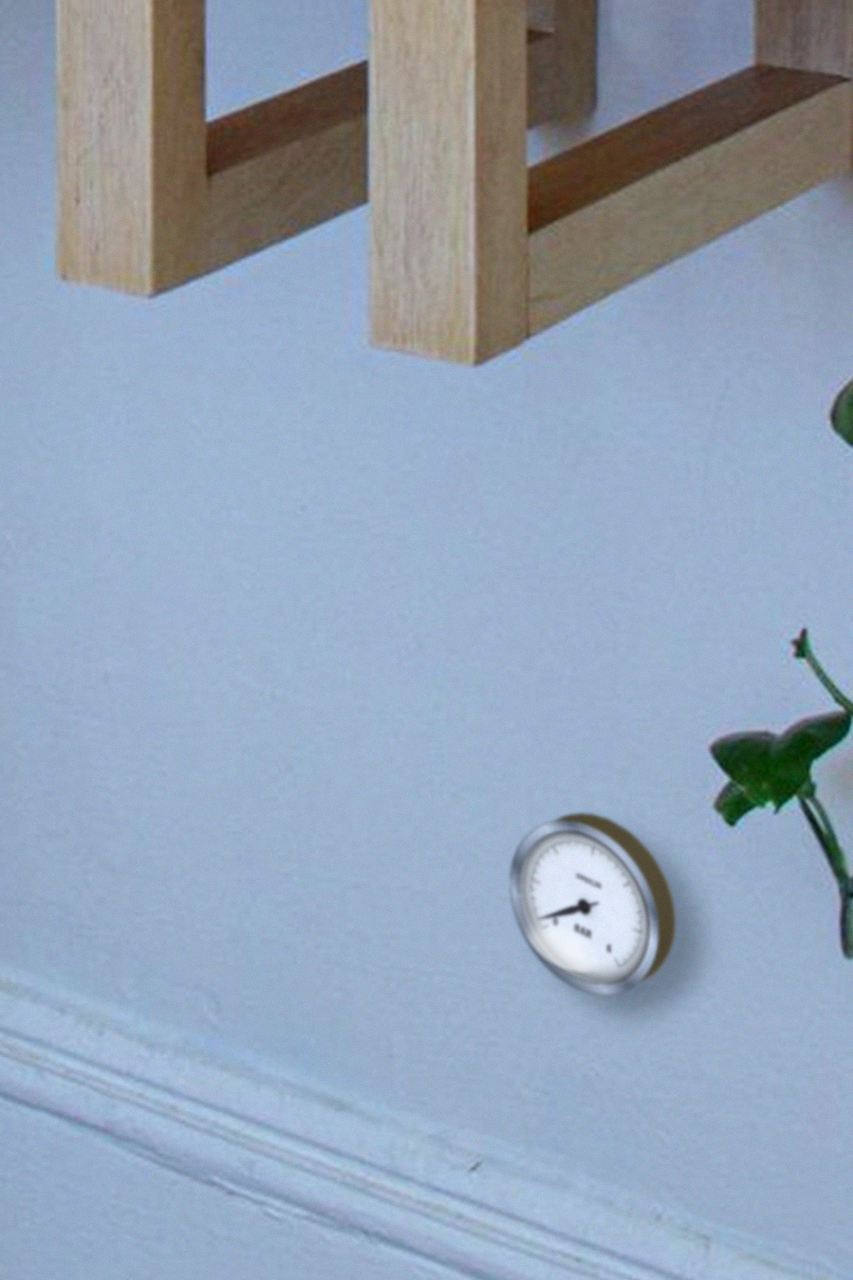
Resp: 0.2 bar
